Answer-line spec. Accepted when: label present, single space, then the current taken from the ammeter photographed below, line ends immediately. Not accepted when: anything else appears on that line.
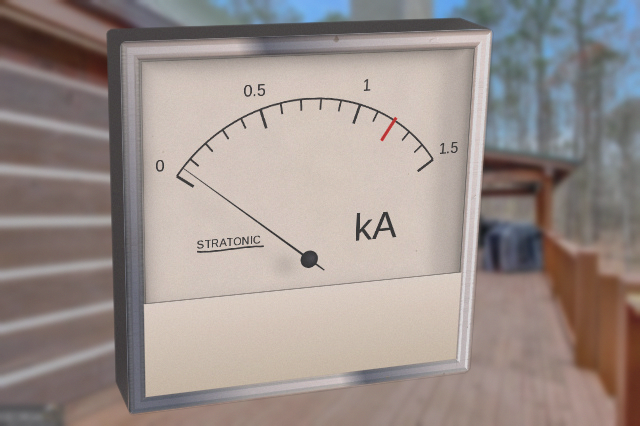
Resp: 0.05 kA
